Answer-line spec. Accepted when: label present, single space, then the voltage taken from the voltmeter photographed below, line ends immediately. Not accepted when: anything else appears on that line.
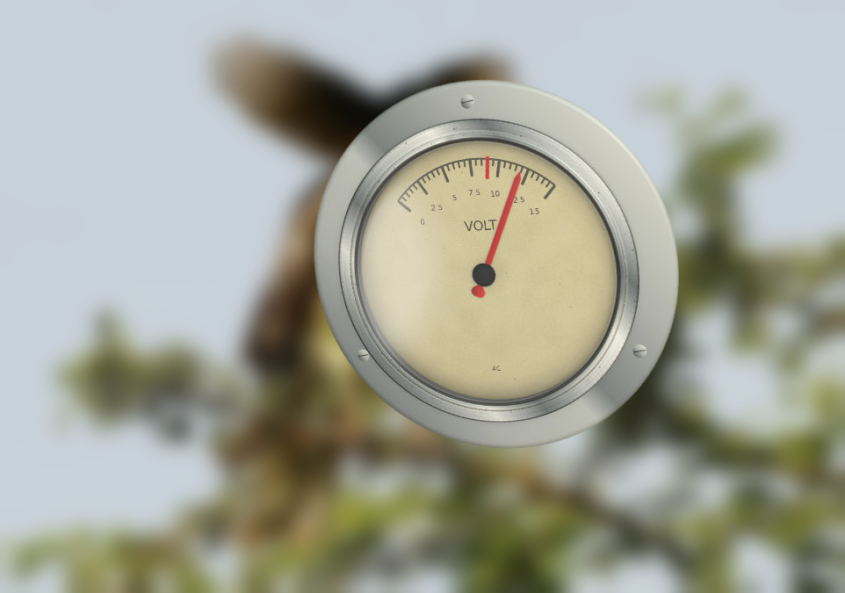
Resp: 12 V
